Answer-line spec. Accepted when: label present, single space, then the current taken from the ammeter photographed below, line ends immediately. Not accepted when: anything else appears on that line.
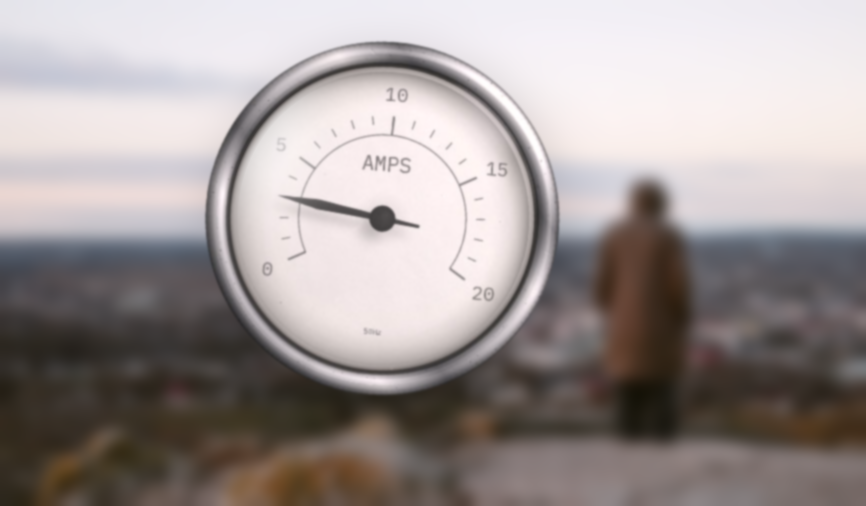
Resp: 3 A
